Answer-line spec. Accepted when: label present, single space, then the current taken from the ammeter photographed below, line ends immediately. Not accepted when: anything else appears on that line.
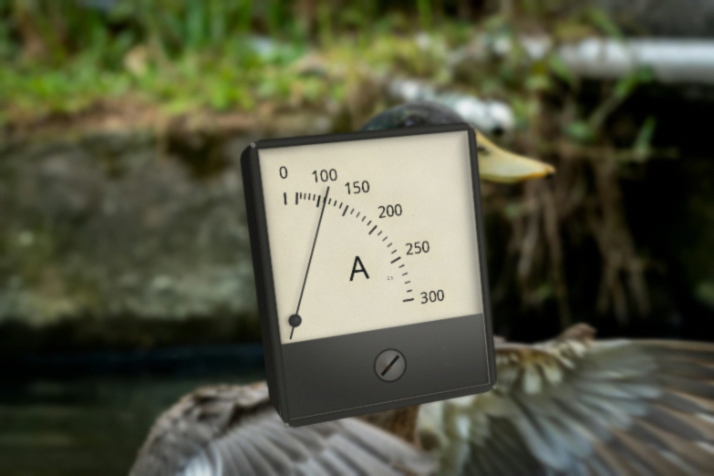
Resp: 110 A
